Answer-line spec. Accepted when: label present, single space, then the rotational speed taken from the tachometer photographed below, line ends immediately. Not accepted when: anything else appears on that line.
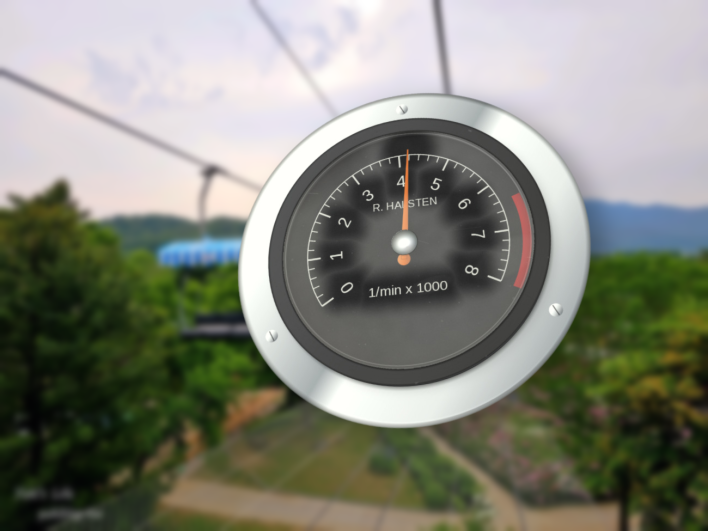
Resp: 4200 rpm
